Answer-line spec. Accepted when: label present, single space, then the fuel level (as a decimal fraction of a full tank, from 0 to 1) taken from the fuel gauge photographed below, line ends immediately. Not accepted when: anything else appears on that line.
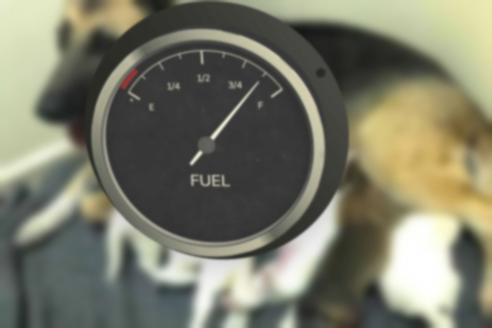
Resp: 0.875
